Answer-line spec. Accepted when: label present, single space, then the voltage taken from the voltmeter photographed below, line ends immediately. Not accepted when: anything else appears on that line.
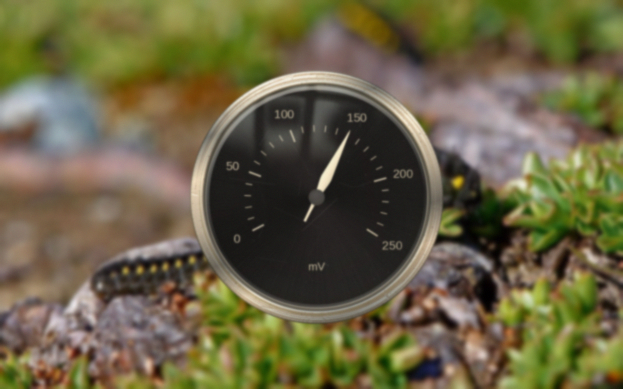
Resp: 150 mV
